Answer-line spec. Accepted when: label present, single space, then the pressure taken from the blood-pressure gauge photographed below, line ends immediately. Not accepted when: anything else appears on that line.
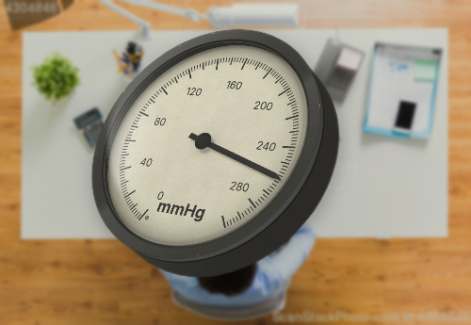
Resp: 260 mmHg
